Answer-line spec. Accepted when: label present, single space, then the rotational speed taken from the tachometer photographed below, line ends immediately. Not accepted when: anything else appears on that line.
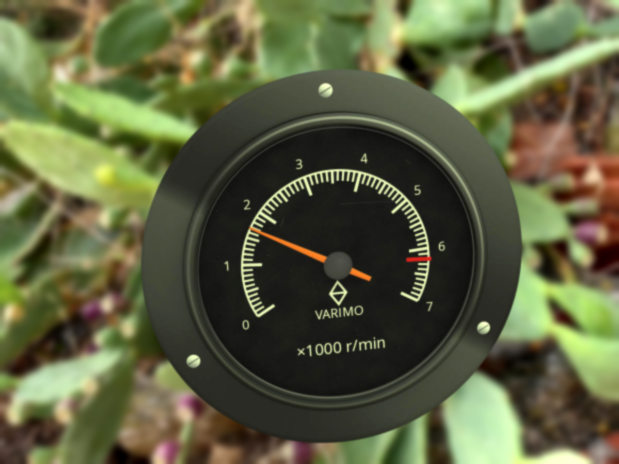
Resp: 1700 rpm
